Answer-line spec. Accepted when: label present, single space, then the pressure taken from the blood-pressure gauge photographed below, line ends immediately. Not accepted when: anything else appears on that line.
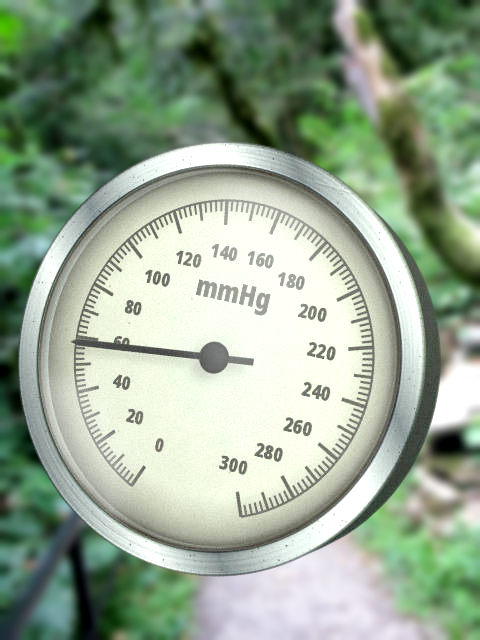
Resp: 58 mmHg
